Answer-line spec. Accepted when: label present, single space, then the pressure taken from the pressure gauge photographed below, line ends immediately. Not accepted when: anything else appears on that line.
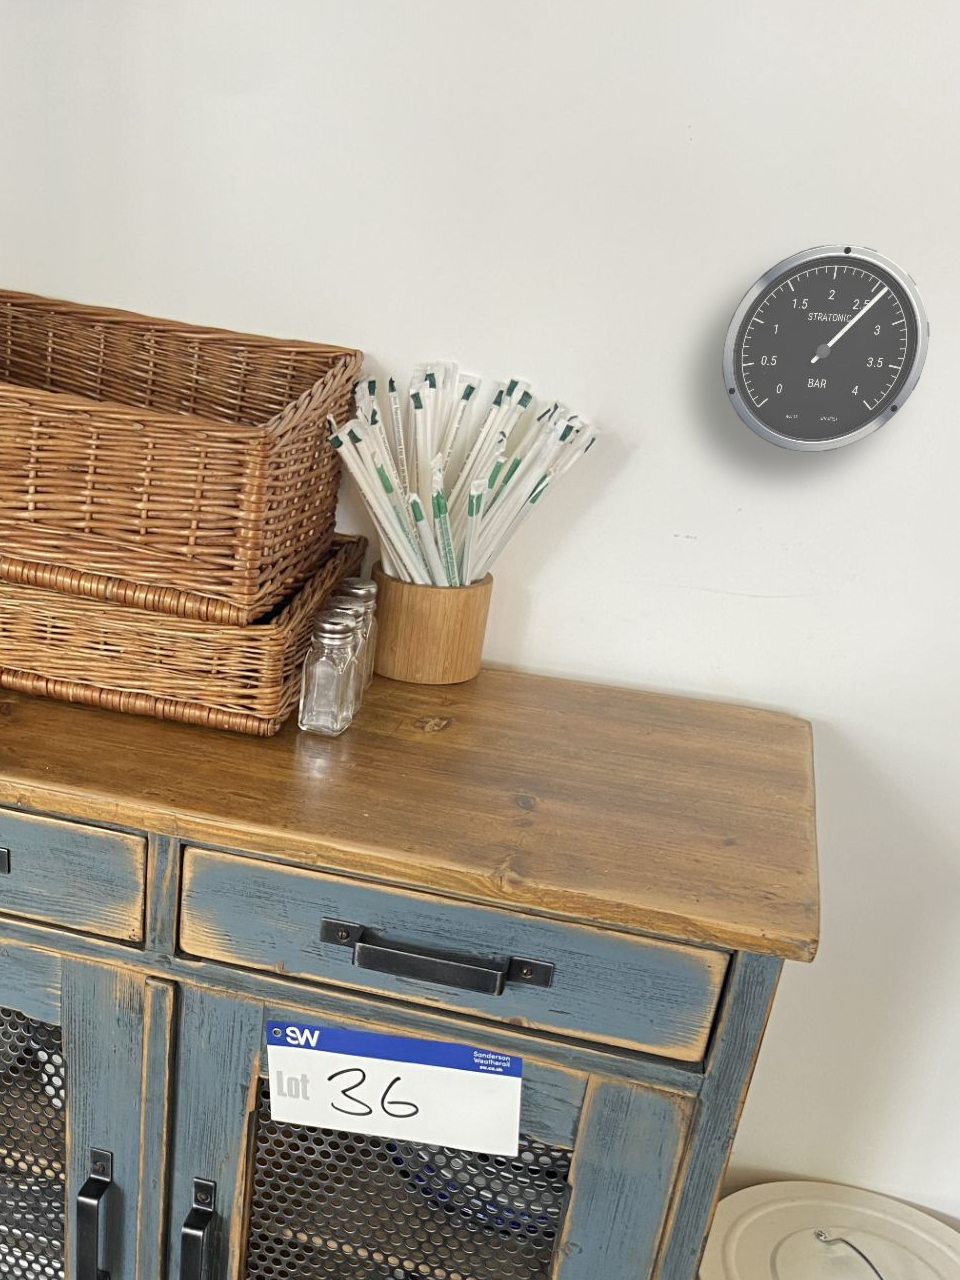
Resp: 2.6 bar
